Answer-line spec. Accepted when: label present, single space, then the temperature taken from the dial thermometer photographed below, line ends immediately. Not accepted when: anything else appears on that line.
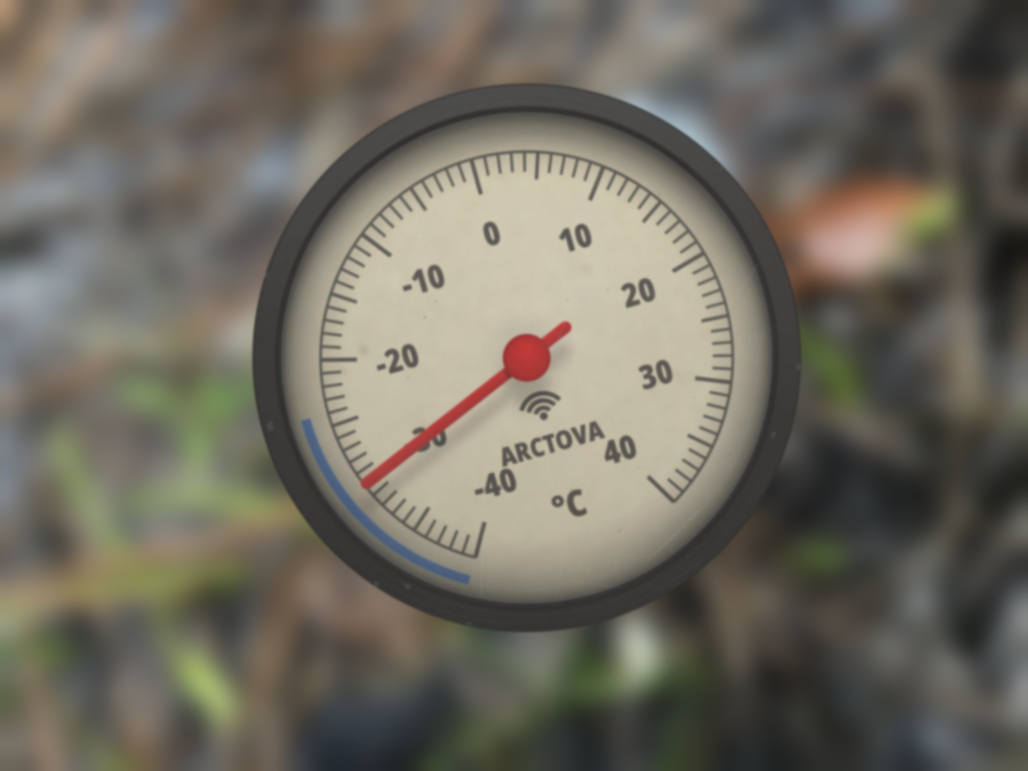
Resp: -30 °C
